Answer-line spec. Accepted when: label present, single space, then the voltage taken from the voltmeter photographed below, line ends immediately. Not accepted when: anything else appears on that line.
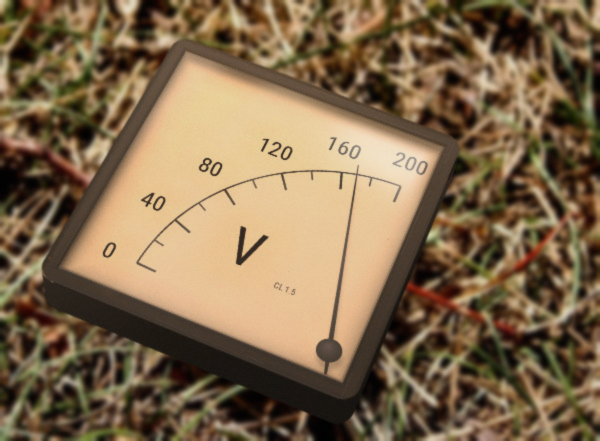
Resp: 170 V
